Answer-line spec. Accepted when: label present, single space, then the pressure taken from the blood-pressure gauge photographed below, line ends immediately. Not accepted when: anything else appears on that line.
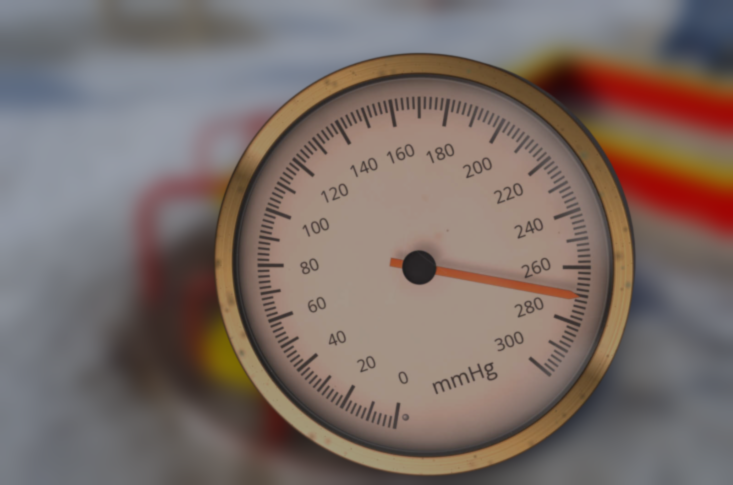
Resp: 270 mmHg
